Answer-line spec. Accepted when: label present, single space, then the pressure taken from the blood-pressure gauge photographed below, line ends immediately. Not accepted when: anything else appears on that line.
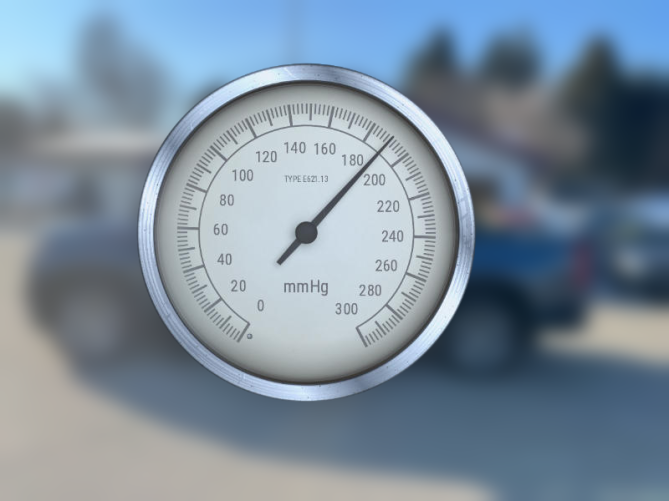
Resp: 190 mmHg
